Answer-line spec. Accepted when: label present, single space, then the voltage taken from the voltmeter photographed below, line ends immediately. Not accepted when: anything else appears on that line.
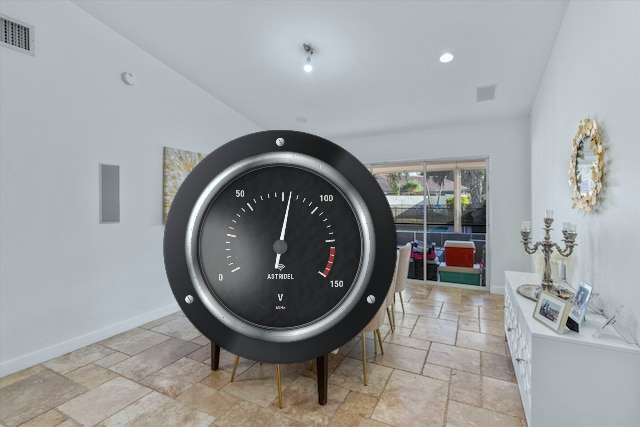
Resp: 80 V
